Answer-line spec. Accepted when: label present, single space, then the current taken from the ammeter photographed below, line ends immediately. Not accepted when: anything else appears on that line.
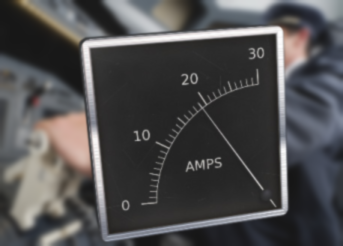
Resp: 19 A
